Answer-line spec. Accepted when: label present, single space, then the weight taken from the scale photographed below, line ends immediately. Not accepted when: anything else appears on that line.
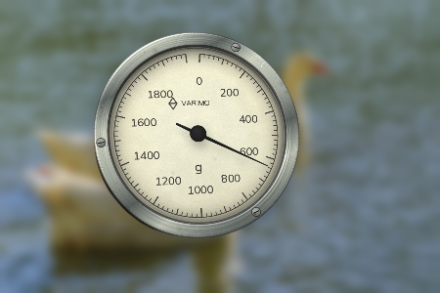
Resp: 640 g
